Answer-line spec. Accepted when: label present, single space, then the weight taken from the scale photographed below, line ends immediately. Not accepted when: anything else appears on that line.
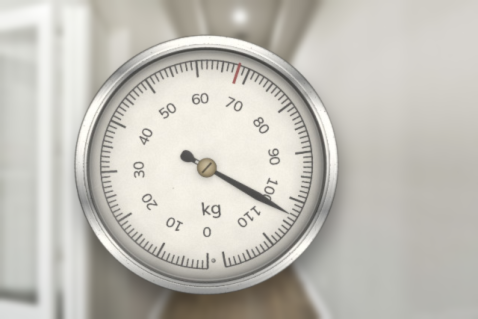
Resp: 103 kg
